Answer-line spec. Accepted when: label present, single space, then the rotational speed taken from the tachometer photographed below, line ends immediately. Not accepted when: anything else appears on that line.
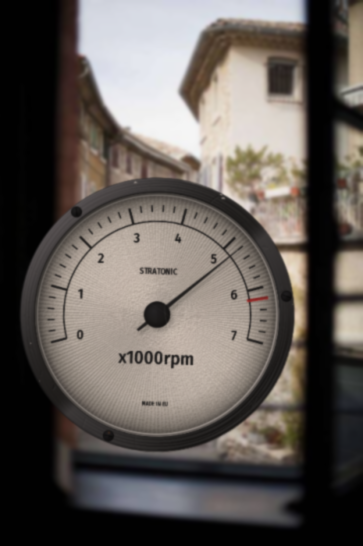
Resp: 5200 rpm
